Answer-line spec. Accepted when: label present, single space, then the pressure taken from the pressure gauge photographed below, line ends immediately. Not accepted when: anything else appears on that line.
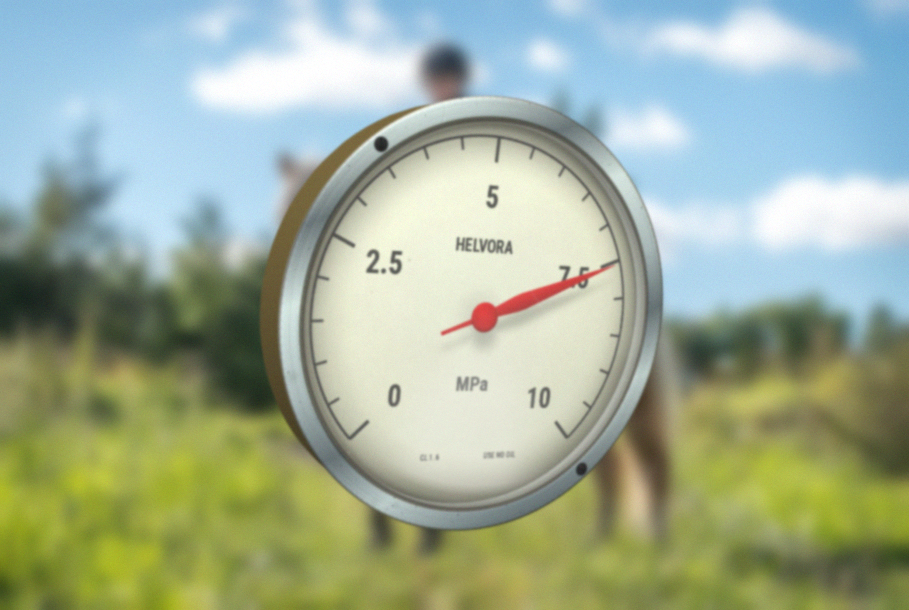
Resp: 7.5 MPa
